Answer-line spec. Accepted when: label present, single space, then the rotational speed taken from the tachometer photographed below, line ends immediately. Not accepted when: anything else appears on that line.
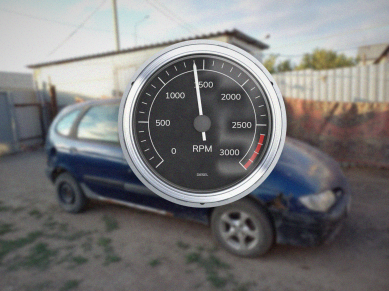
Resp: 1400 rpm
